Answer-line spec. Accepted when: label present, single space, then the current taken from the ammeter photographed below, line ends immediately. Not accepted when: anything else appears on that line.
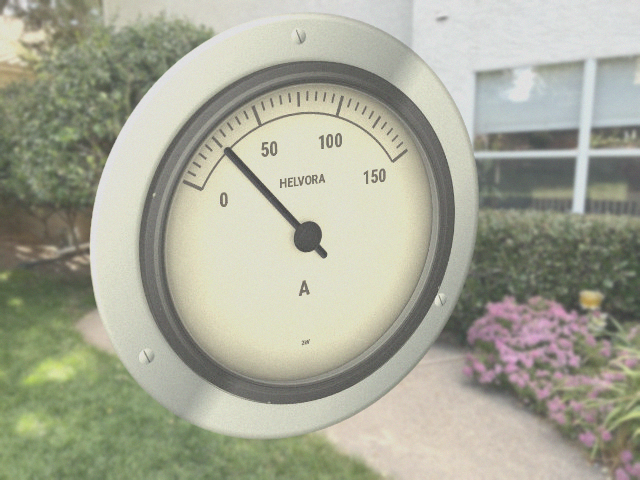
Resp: 25 A
